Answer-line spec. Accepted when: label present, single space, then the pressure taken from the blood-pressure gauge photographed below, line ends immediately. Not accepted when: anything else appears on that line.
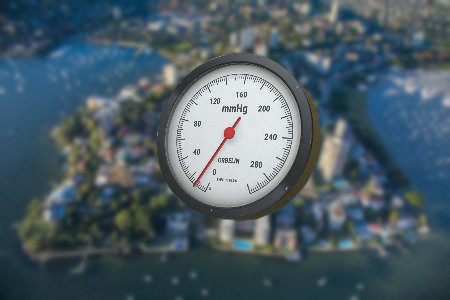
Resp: 10 mmHg
